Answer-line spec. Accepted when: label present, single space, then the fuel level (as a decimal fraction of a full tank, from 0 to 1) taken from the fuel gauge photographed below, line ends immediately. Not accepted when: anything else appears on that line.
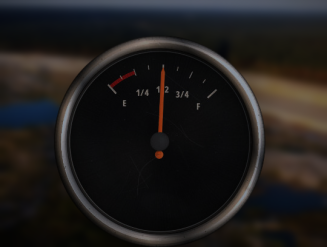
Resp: 0.5
